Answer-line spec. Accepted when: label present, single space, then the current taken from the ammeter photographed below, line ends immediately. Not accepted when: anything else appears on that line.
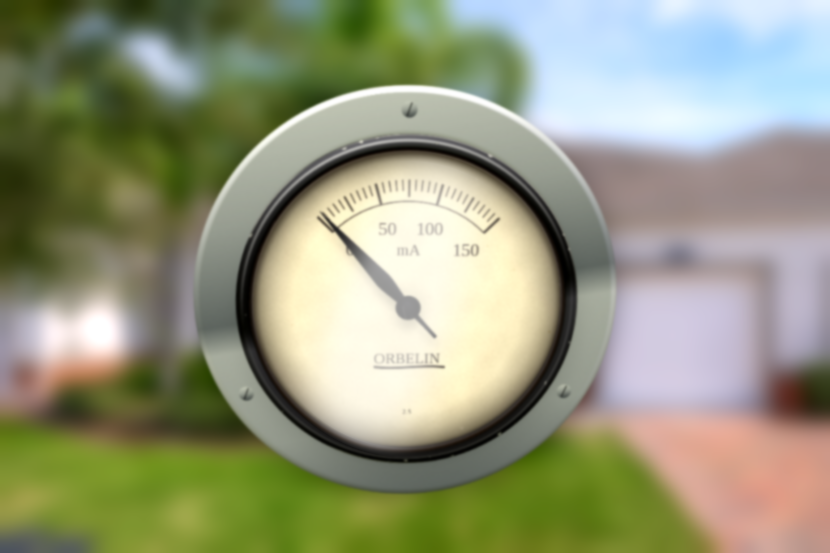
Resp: 5 mA
